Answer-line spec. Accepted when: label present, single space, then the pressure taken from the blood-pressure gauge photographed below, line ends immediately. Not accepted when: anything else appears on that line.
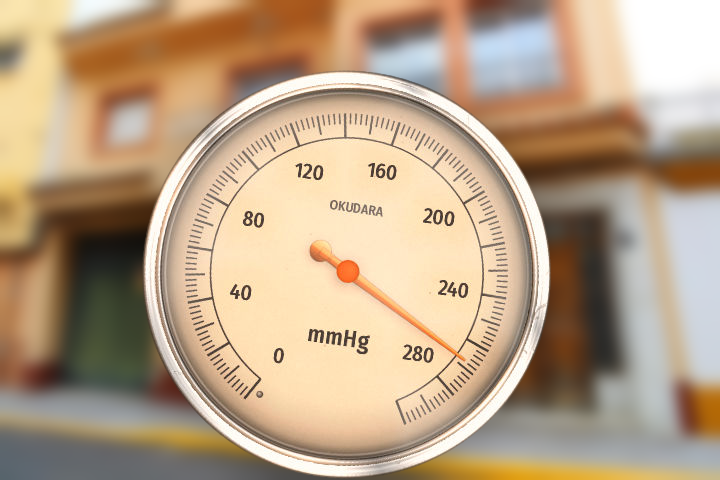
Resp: 268 mmHg
